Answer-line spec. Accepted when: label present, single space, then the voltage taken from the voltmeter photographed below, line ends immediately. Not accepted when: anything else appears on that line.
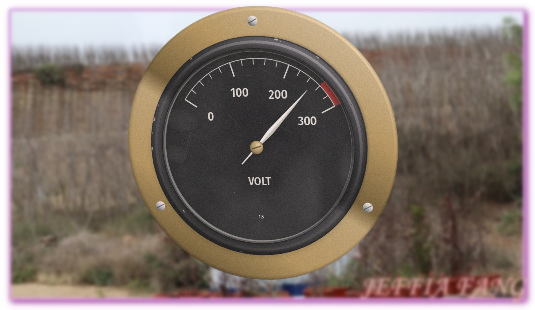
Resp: 250 V
